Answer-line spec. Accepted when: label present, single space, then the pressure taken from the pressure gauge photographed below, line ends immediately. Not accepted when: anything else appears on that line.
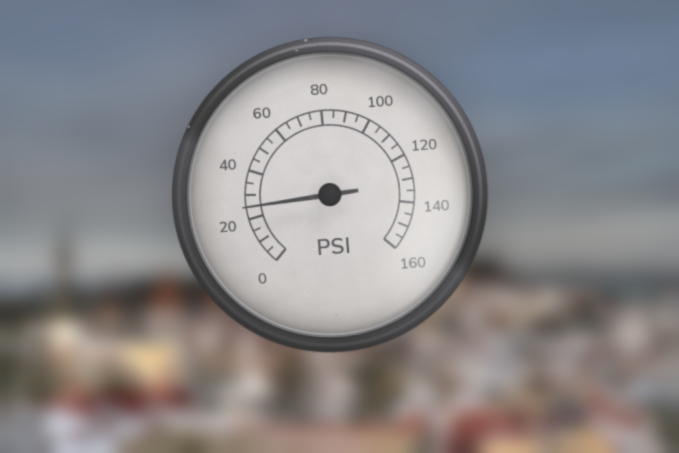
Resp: 25 psi
